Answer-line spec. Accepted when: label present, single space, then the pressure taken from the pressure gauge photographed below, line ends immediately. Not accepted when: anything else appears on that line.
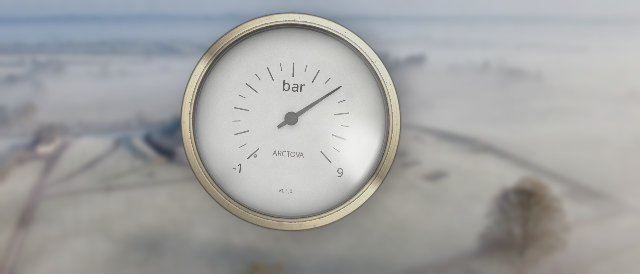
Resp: 6 bar
